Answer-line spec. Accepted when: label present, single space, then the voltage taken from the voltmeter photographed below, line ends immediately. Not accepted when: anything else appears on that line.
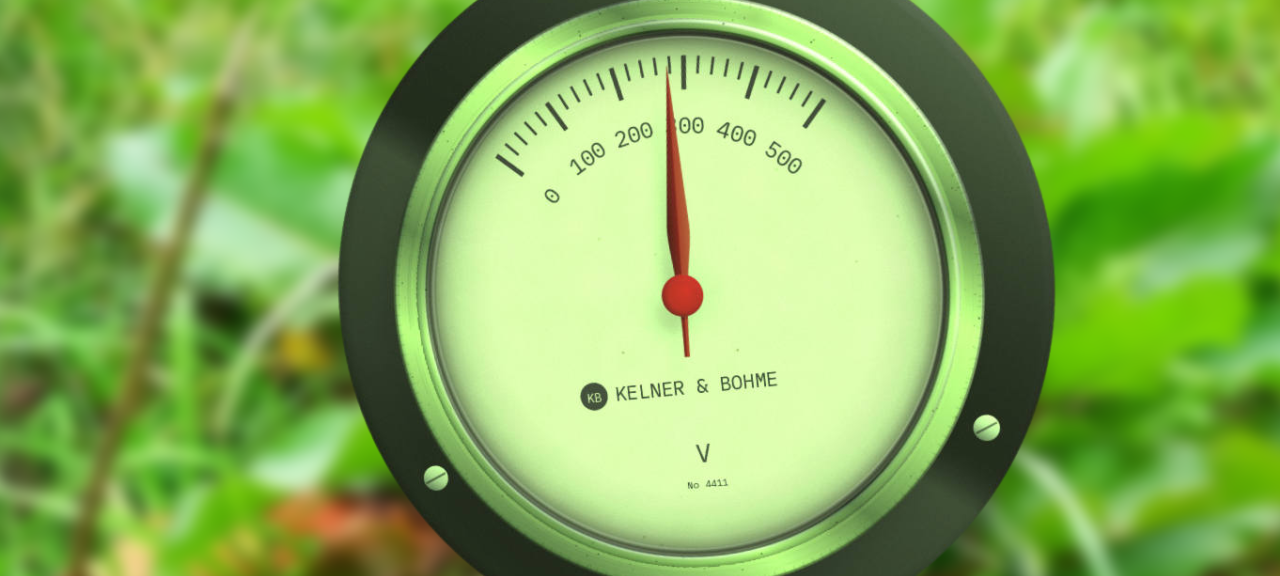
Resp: 280 V
